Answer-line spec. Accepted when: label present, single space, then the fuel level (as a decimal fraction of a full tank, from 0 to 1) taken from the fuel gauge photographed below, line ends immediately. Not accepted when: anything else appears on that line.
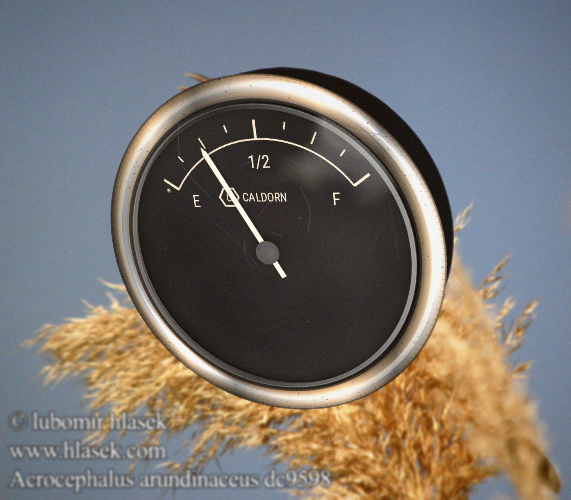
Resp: 0.25
